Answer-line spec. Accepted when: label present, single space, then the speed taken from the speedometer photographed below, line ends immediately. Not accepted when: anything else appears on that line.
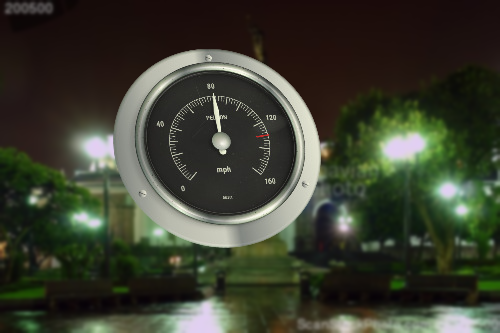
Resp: 80 mph
